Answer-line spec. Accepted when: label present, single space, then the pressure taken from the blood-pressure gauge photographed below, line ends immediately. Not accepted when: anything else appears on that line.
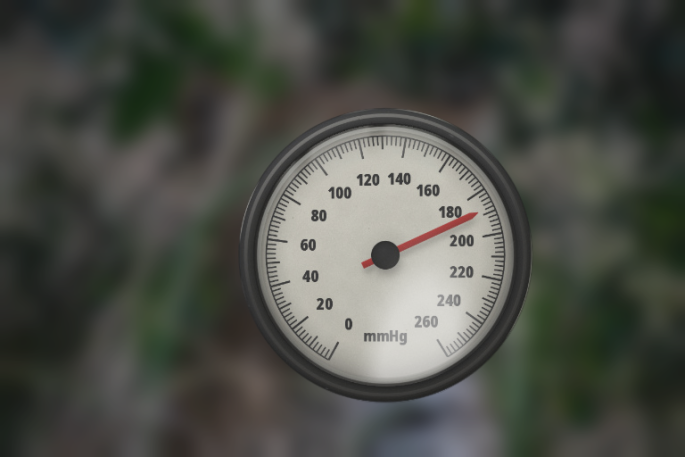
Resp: 188 mmHg
